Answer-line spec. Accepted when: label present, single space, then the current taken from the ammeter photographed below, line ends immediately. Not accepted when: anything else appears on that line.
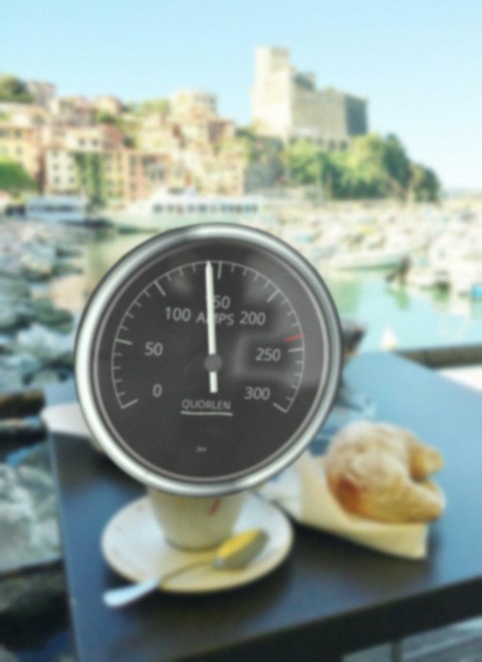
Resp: 140 A
